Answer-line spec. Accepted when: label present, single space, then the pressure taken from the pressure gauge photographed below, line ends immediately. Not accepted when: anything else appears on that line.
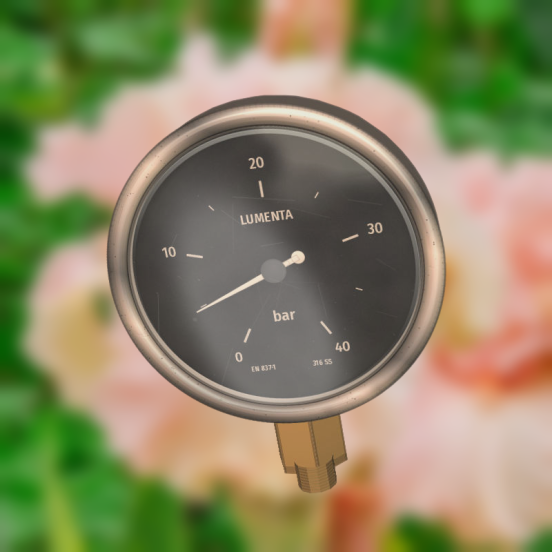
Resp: 5 bar
